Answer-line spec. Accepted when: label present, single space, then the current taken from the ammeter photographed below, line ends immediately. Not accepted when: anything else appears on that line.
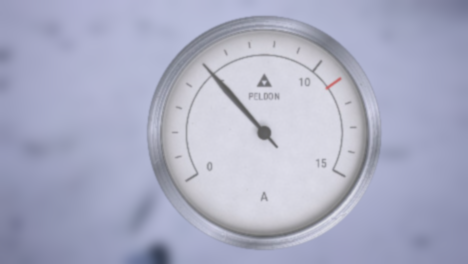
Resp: 5 A
